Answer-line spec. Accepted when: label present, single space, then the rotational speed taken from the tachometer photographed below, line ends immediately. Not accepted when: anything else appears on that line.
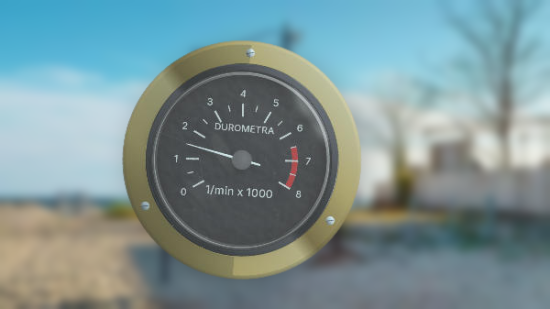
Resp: 1500 rpm
